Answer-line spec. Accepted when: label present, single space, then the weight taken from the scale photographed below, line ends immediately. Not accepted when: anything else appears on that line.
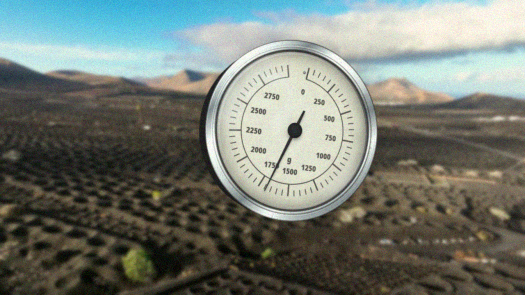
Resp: 1700 g
